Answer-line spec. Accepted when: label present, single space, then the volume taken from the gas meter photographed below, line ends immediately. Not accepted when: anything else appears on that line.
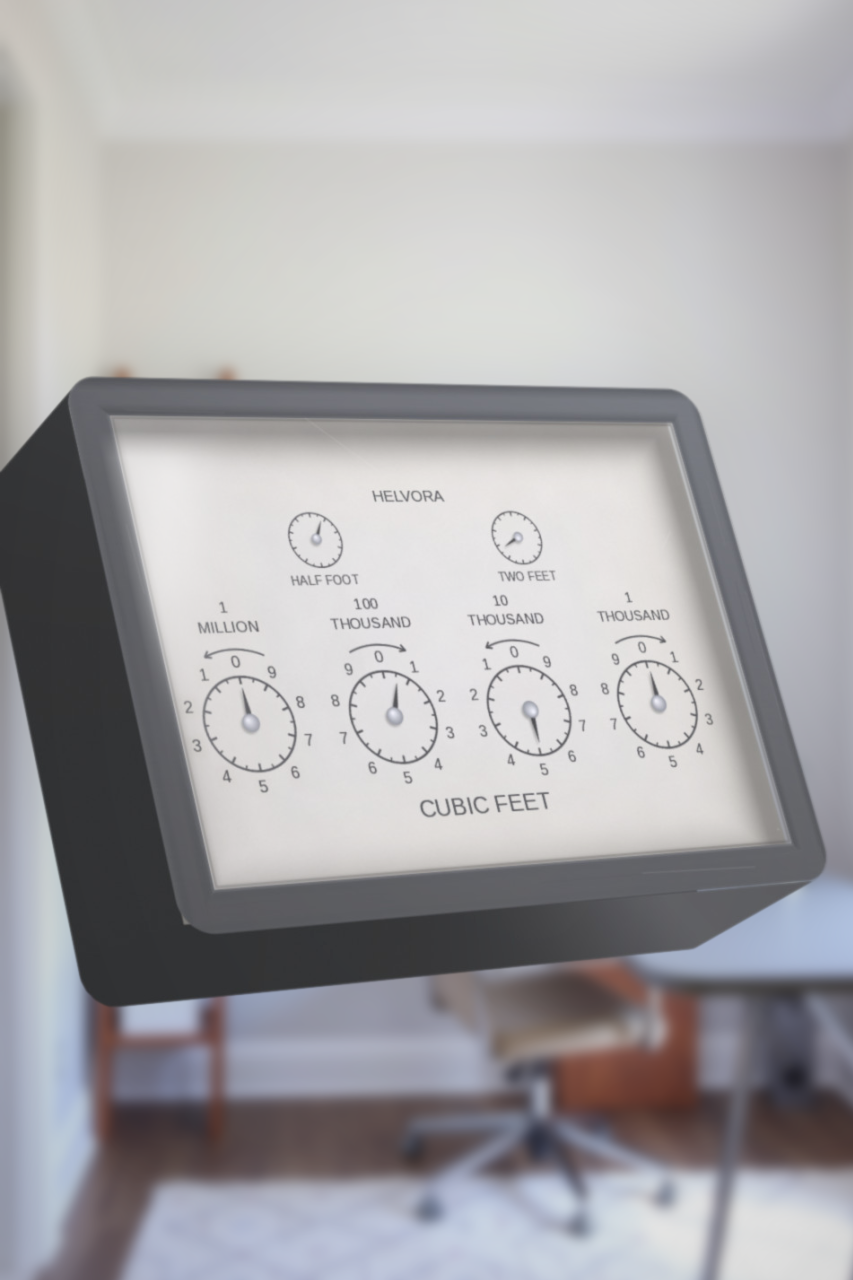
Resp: 5000 ft³
